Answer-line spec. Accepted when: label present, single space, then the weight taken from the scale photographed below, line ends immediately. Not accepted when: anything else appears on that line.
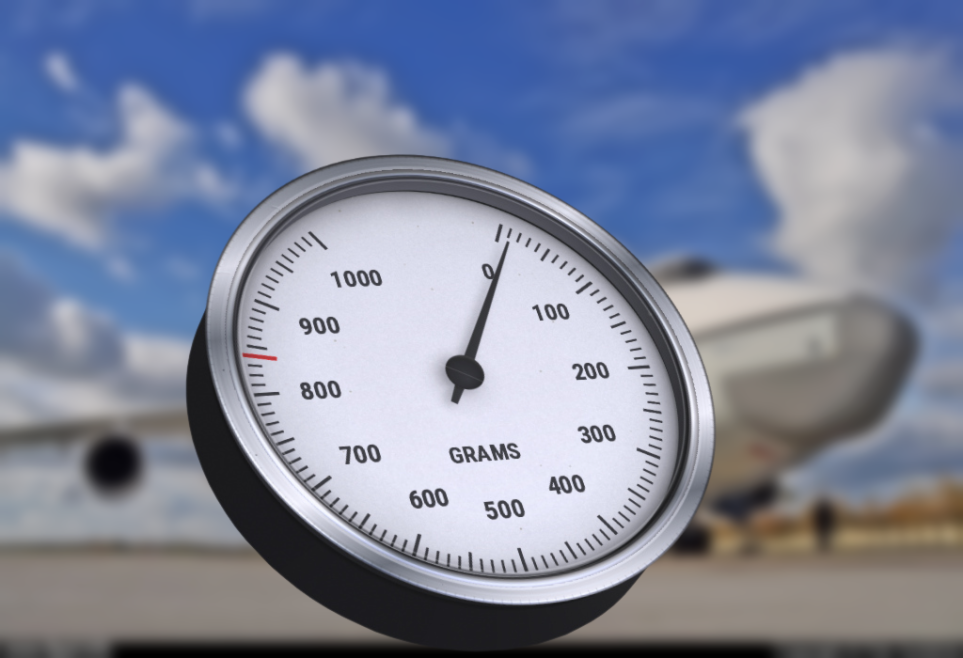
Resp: 10 g
